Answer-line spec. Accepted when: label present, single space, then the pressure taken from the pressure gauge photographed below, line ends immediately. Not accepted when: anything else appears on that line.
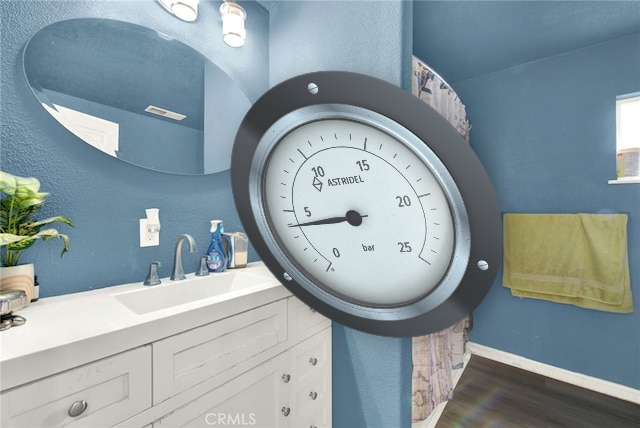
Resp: 4 bar
